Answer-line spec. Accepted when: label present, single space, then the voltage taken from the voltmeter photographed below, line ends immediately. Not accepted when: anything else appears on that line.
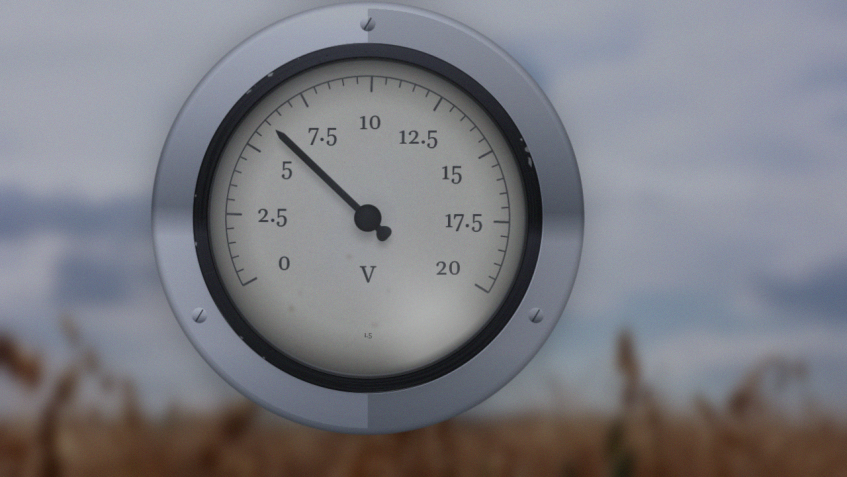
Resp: 6 V
